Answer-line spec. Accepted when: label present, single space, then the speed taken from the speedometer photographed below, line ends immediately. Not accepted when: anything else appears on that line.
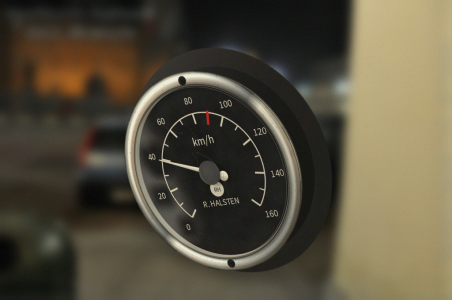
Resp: 40 km/h
